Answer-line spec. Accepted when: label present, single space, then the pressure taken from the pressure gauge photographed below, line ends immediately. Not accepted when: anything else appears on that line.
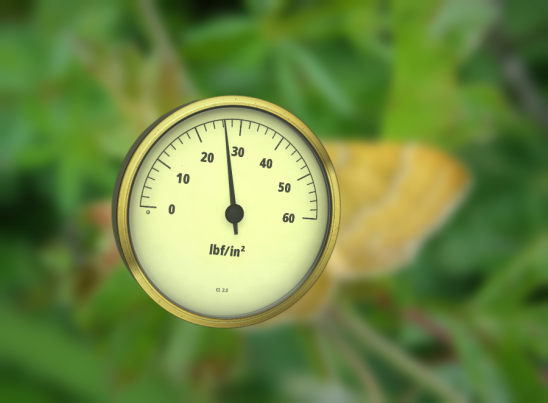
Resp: 26 psi
